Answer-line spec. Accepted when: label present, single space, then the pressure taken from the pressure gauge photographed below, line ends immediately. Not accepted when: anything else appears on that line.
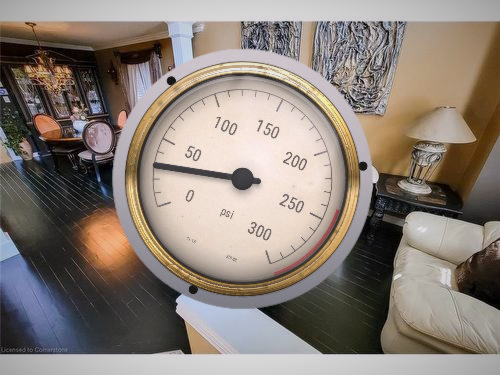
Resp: 30 psi
